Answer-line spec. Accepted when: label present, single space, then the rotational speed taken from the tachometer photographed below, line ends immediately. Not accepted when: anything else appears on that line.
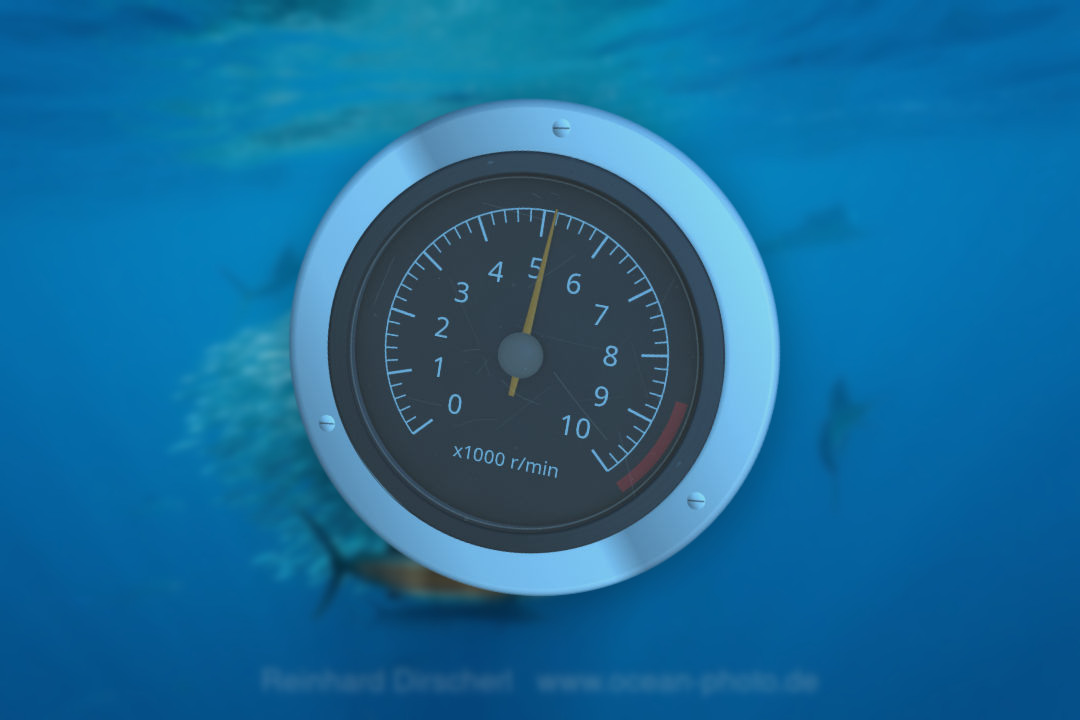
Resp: 5200 rpm
